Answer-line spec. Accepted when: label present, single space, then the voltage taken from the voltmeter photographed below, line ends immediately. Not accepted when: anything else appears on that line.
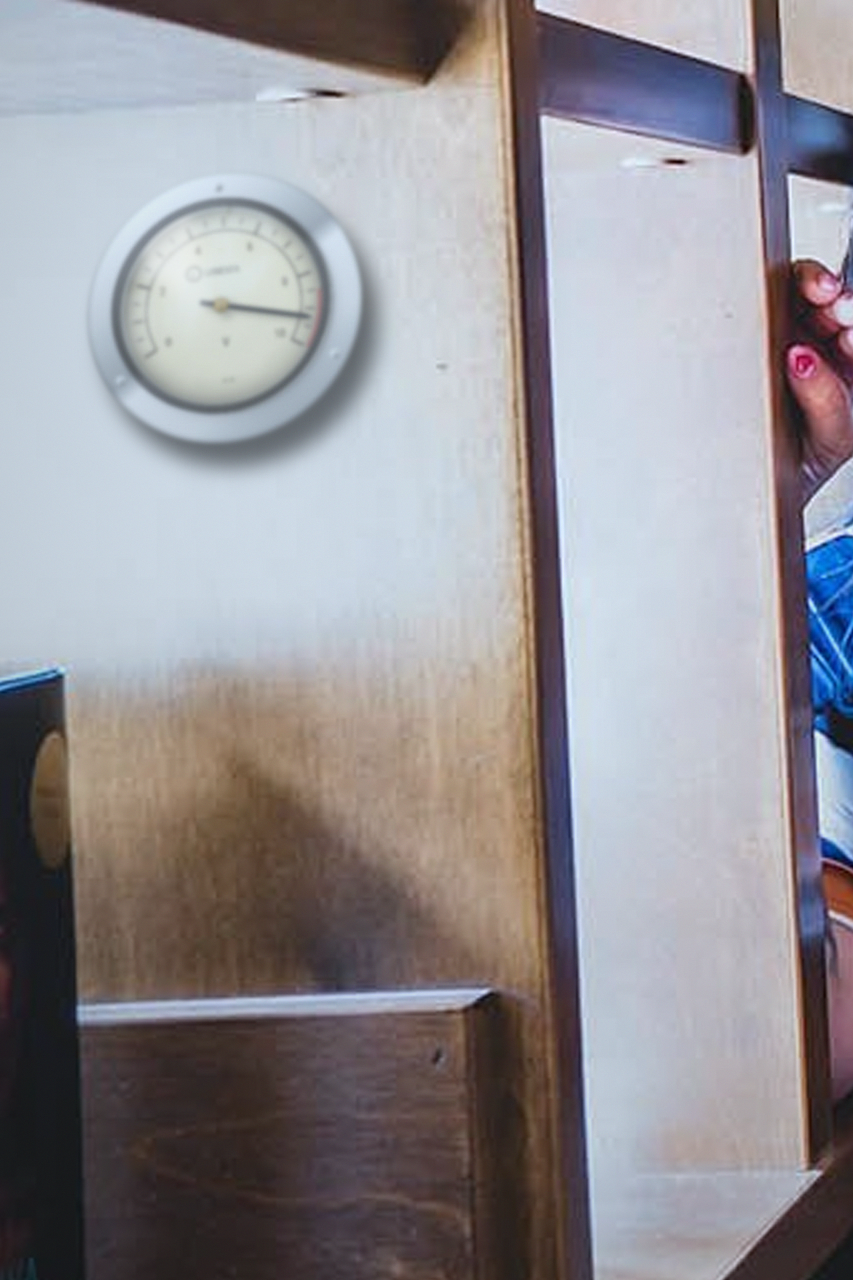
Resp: 9.25 V
